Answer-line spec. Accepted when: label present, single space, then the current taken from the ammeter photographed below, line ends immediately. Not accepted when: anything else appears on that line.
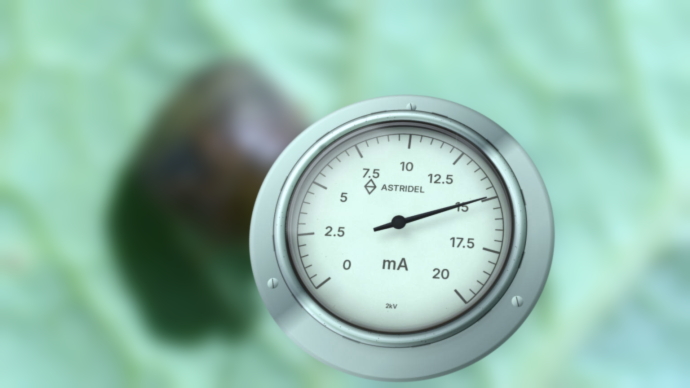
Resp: 15 mA
